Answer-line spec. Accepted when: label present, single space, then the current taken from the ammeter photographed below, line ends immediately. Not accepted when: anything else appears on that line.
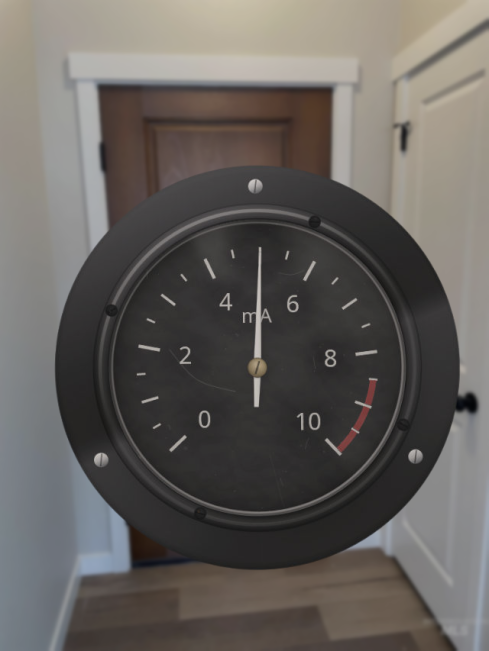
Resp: 5 mA
